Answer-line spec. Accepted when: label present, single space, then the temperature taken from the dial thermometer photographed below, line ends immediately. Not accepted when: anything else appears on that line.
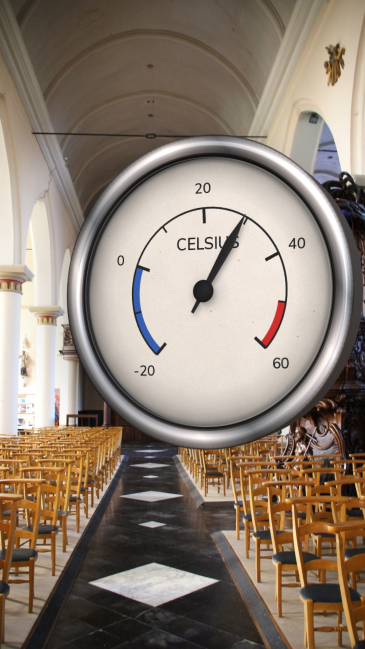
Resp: 30 °C
